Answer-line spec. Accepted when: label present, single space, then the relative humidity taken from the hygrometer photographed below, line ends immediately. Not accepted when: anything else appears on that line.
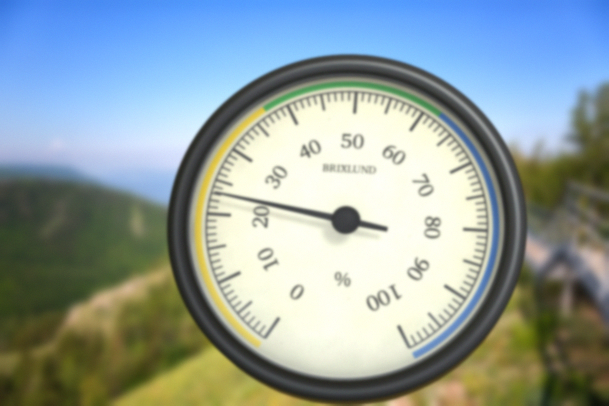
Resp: 23 %
